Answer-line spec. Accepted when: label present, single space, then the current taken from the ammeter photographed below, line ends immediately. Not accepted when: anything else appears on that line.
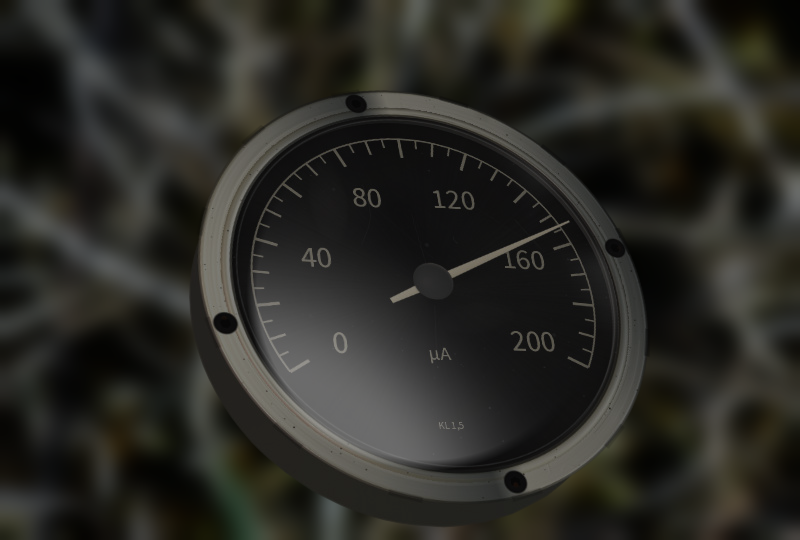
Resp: 155 µA
